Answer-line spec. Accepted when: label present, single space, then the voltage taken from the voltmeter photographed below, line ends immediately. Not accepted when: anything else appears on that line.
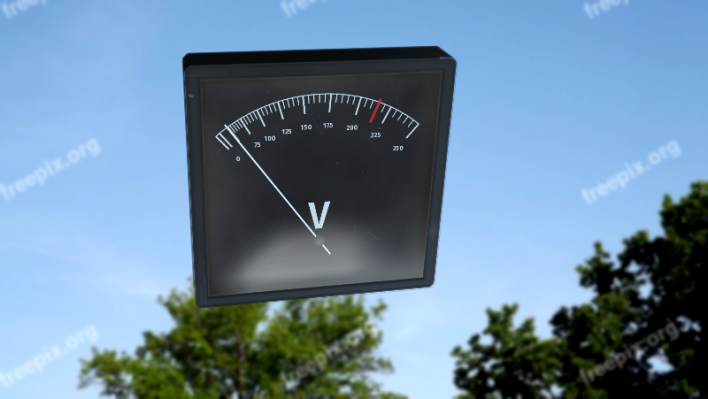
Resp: 50 V
